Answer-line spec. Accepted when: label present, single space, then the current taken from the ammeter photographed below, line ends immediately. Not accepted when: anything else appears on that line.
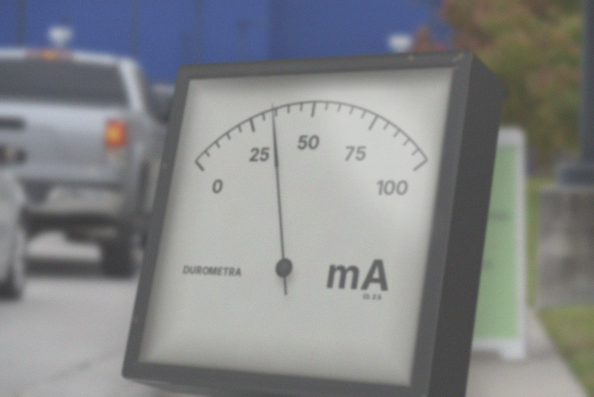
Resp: 35 mA
